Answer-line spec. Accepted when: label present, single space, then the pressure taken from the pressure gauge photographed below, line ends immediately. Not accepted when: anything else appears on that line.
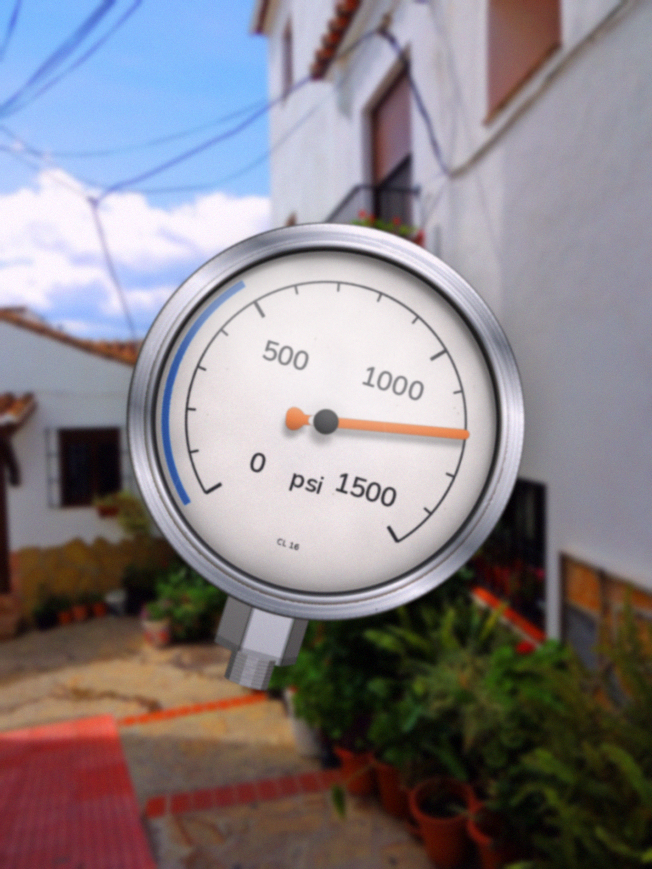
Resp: 1200 psi
